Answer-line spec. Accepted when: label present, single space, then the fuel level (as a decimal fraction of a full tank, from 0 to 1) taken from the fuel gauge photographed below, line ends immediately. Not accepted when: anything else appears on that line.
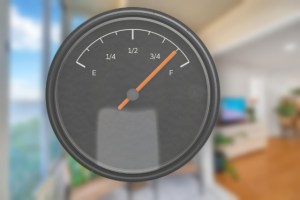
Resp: 0.875
